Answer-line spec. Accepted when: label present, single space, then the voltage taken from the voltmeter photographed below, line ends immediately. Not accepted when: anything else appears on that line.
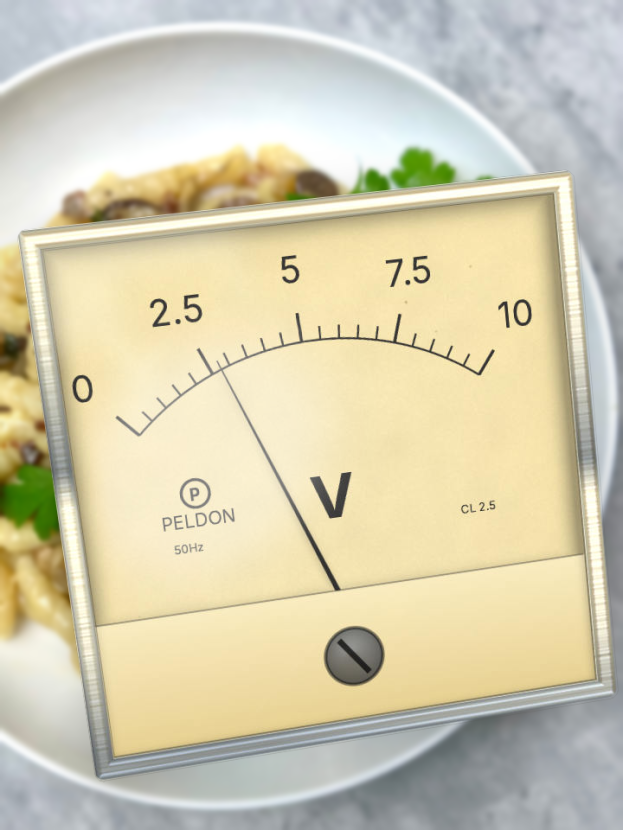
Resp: 2.75 V
